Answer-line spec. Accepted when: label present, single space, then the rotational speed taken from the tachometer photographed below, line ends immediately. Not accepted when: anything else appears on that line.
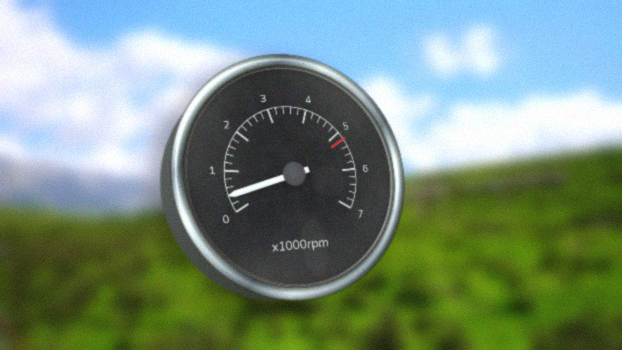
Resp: 400 rpm
